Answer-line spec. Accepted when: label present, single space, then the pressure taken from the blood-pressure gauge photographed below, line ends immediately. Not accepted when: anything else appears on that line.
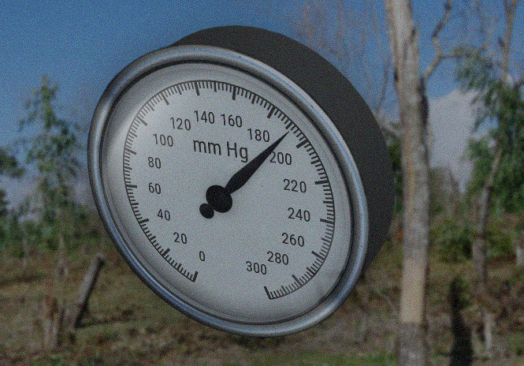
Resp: 192 mmHg
